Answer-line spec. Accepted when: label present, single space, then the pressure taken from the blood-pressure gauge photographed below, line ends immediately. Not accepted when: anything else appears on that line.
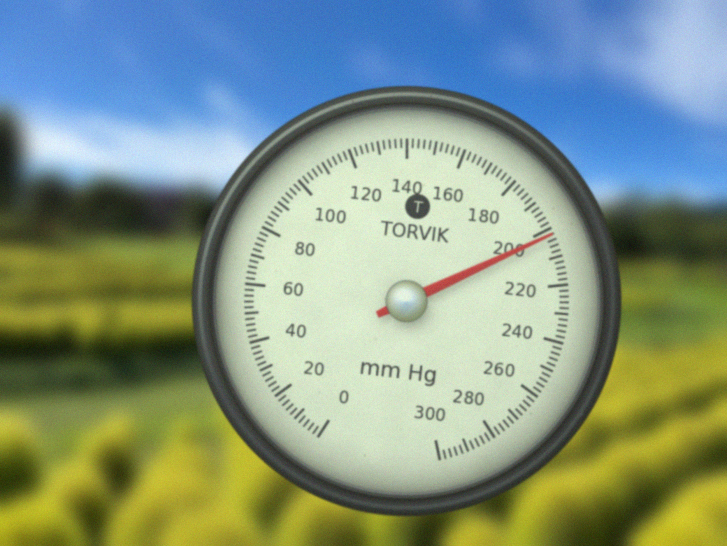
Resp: 202 mmHg
